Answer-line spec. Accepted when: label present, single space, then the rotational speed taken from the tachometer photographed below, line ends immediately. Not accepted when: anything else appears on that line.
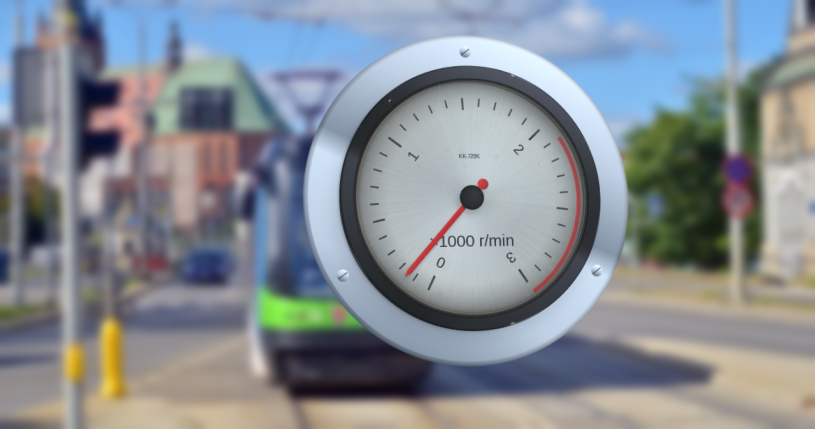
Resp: 150 rpm
